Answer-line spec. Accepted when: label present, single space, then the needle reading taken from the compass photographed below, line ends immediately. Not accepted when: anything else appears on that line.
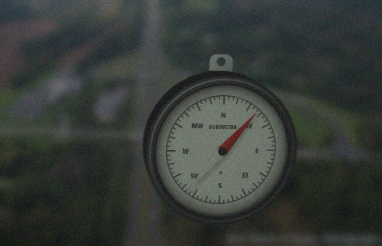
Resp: 40 °
